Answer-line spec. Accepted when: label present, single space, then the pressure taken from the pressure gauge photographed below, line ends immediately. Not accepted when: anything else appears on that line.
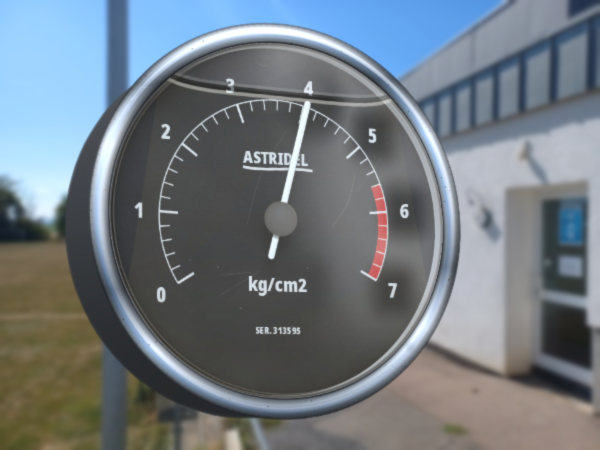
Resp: 4 kg/cm²
